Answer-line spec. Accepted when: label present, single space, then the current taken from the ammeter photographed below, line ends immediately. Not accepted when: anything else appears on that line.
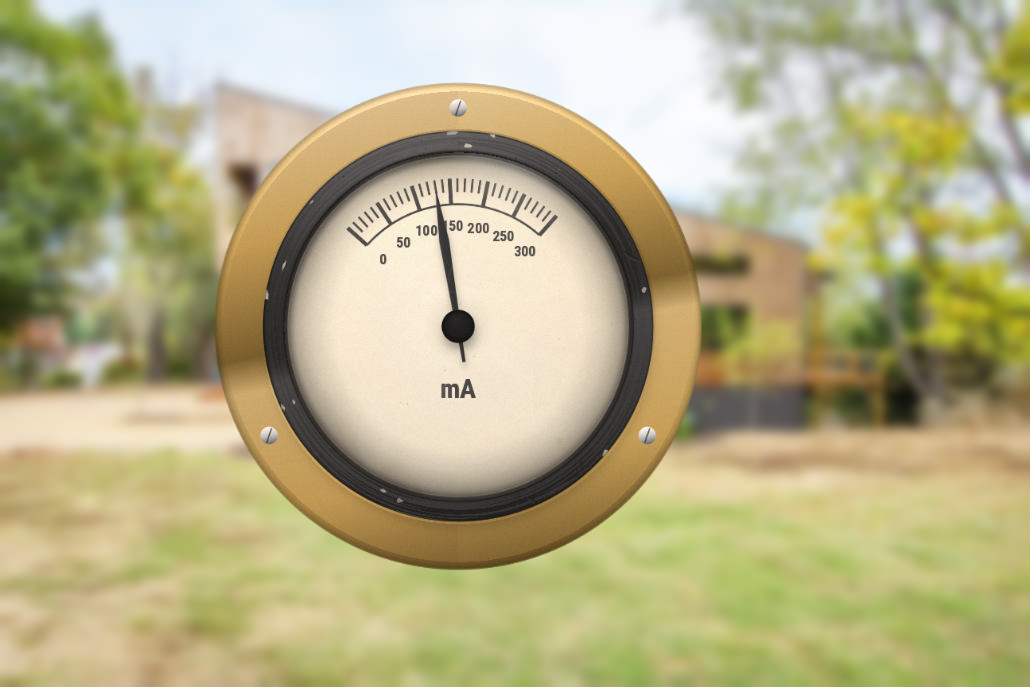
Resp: 130 mA
